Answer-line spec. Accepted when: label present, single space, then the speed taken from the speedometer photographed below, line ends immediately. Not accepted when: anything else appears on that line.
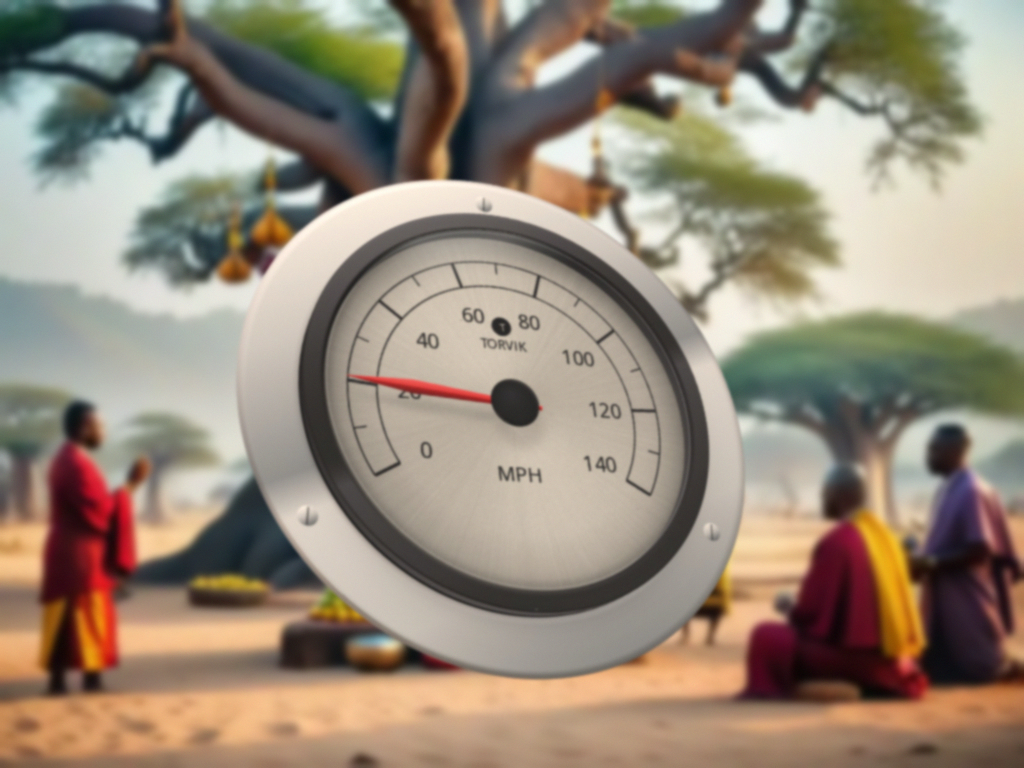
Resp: 20 mph
